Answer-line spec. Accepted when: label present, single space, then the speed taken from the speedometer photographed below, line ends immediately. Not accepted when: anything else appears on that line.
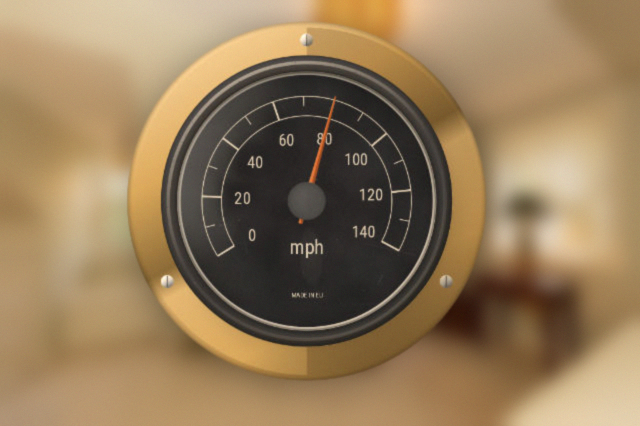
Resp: 80 mph
